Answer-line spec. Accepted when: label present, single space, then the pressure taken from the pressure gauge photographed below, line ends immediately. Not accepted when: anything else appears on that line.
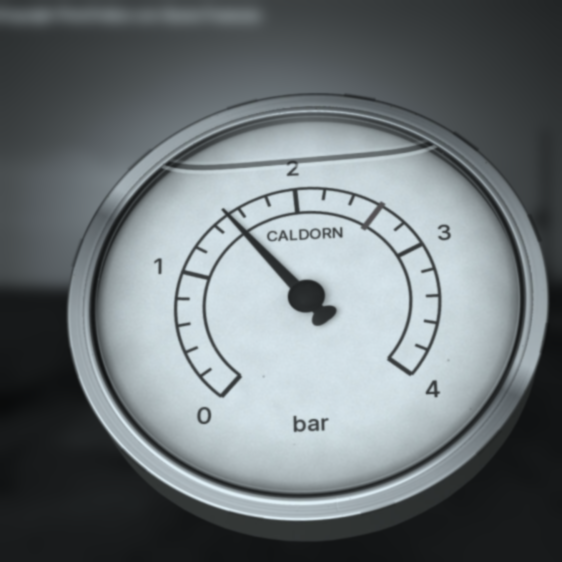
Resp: 1.5 bar
